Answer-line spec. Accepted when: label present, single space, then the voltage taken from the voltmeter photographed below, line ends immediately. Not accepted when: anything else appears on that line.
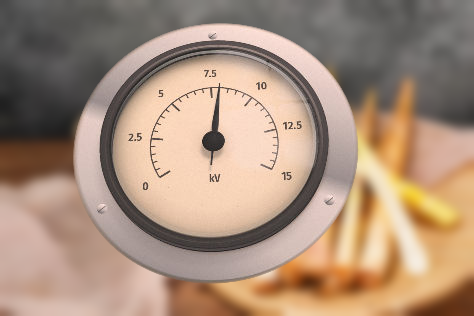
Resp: 8 kV
